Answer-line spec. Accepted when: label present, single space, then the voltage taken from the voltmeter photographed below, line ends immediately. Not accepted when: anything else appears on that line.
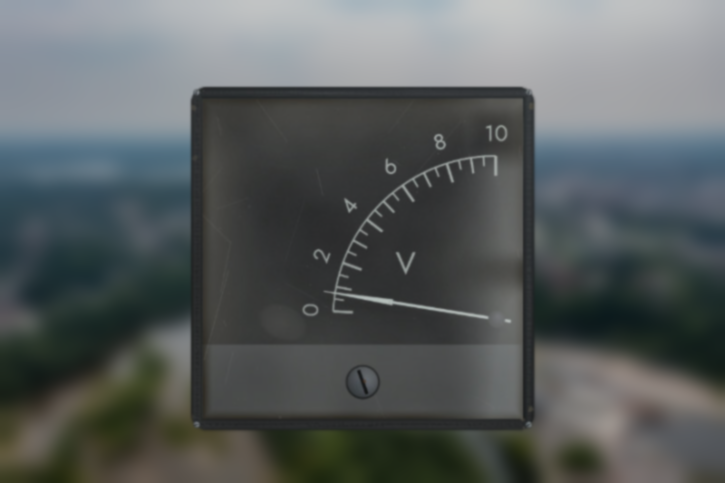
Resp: 0.75 V
